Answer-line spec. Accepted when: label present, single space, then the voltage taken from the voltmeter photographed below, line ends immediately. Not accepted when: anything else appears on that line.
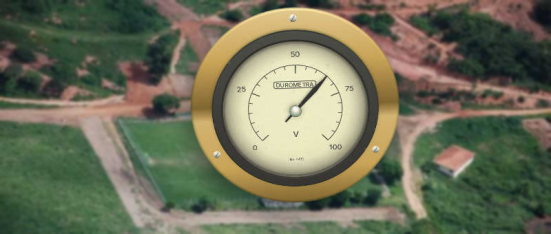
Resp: 65 V
